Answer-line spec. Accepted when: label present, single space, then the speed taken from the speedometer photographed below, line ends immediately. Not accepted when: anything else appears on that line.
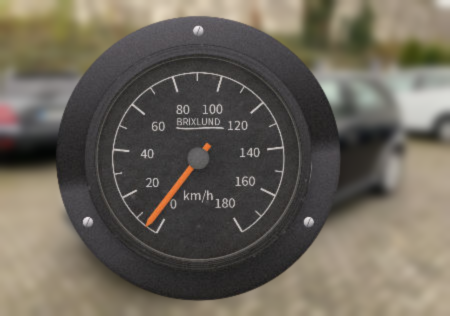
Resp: 5 km/h
